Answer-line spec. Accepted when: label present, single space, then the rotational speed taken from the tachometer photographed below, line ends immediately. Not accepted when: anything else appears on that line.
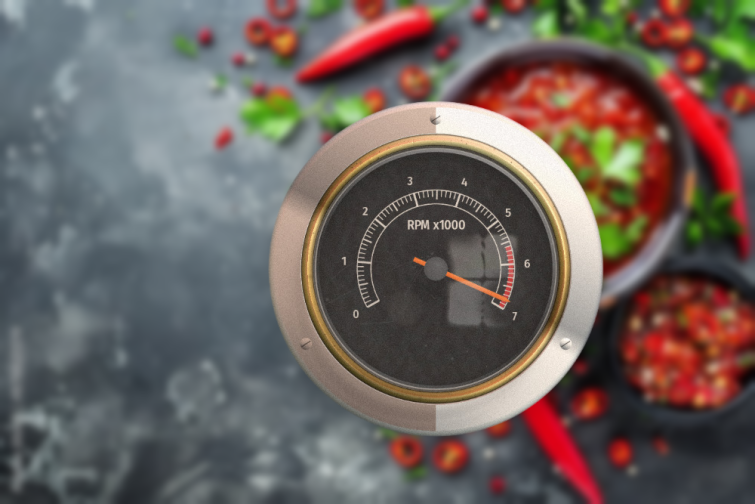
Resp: 6800 rpm
